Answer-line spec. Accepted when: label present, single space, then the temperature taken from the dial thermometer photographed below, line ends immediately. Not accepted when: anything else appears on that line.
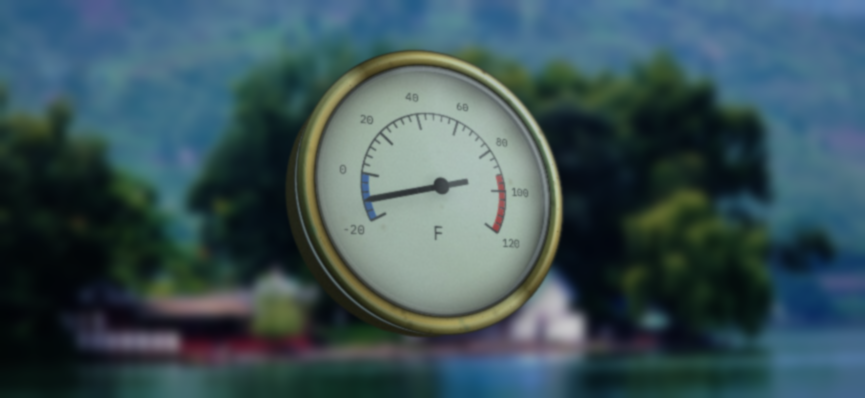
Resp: -12 °F
